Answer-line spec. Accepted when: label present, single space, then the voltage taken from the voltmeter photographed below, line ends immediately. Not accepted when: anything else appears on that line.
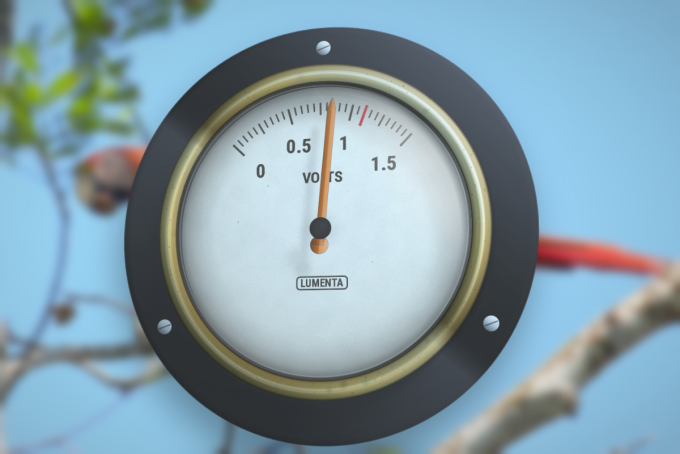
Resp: 0.85 V
